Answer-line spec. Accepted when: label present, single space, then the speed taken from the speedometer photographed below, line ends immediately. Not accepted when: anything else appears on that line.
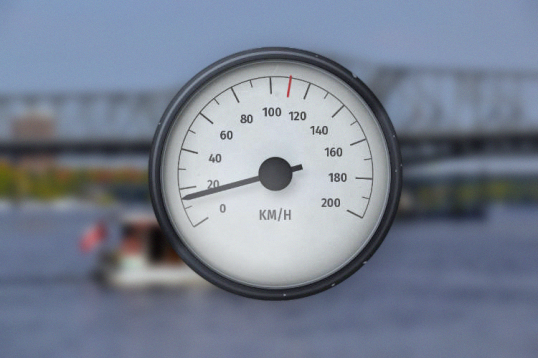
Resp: 15 km/h
